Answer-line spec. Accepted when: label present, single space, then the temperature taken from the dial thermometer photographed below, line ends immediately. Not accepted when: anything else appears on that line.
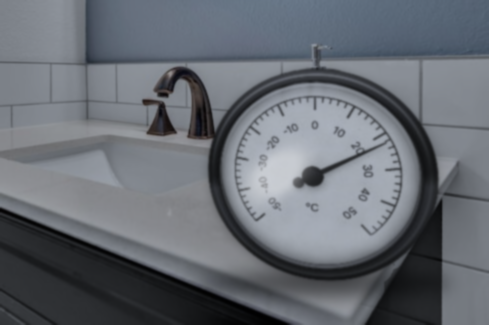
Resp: 22 °C
